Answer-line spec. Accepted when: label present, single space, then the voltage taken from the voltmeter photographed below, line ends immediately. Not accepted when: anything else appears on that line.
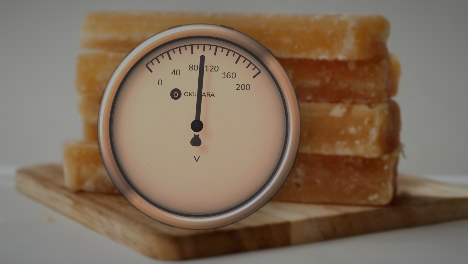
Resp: 100 V
